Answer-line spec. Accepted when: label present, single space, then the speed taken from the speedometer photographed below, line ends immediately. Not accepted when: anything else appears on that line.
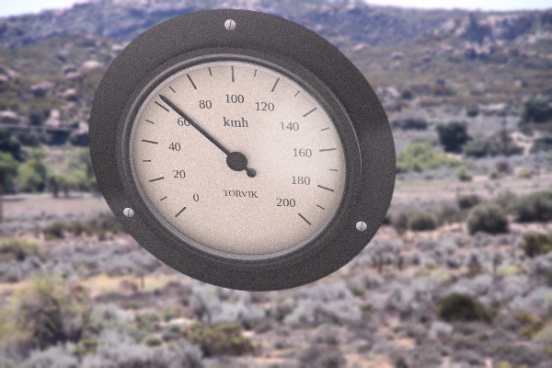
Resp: 65 km/h
